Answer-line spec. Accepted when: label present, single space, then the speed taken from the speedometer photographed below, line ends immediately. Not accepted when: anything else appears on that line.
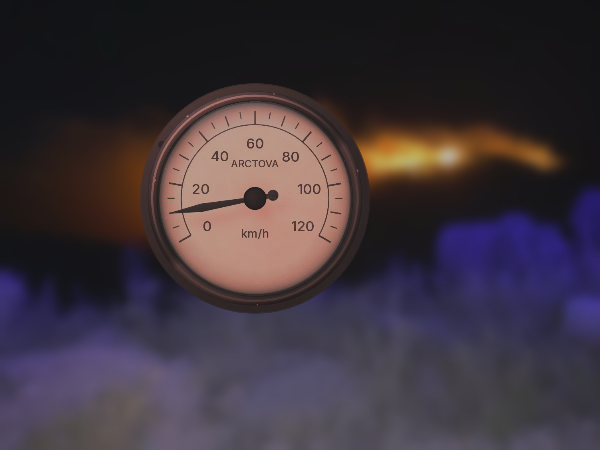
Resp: 10 km/h
